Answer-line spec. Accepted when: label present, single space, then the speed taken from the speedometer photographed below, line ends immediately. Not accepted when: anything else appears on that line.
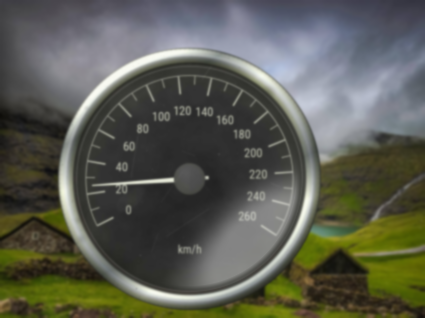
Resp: 25 km/h
